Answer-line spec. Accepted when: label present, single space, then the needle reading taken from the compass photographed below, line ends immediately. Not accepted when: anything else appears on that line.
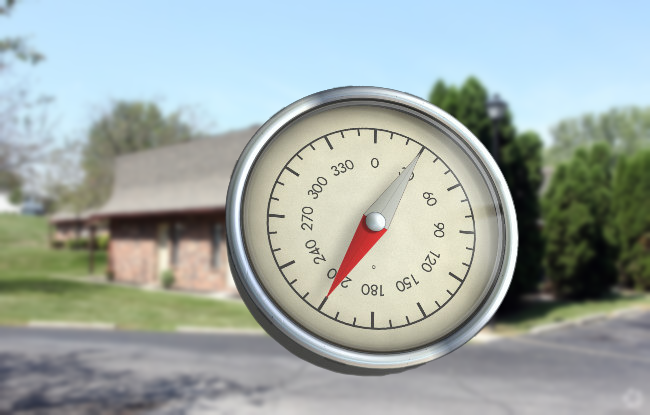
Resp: 210 °
